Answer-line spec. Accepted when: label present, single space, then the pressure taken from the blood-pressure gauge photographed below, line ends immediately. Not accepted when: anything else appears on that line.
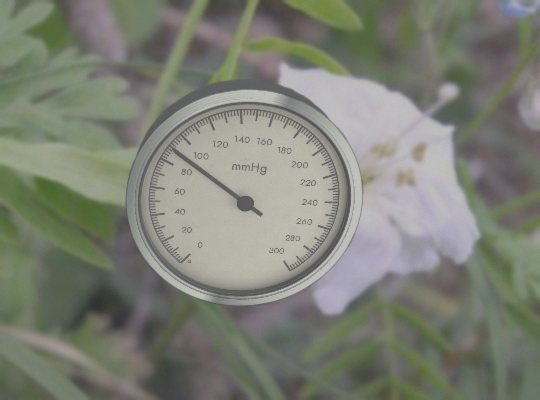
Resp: 90 mmHg
